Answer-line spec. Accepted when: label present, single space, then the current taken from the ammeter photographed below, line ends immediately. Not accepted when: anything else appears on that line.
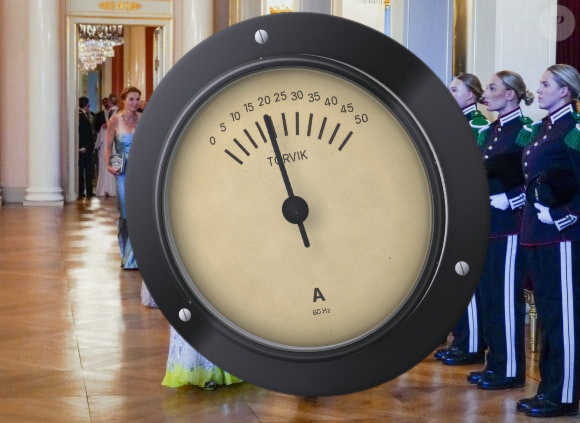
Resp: 20 A
